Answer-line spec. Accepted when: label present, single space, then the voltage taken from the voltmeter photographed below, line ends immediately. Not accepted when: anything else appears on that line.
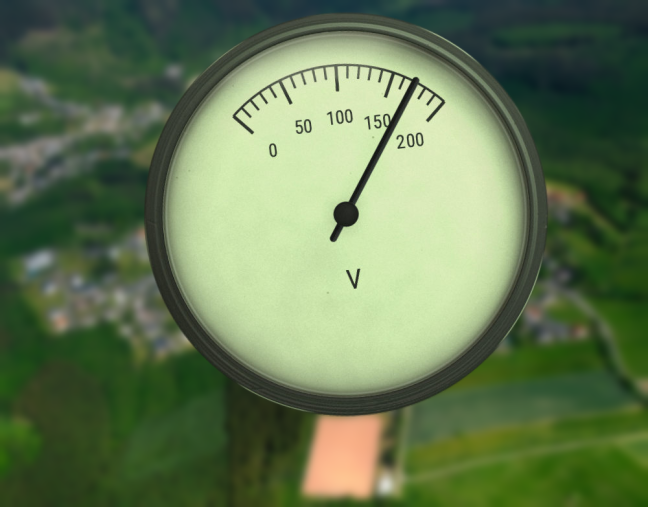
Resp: 170 V
